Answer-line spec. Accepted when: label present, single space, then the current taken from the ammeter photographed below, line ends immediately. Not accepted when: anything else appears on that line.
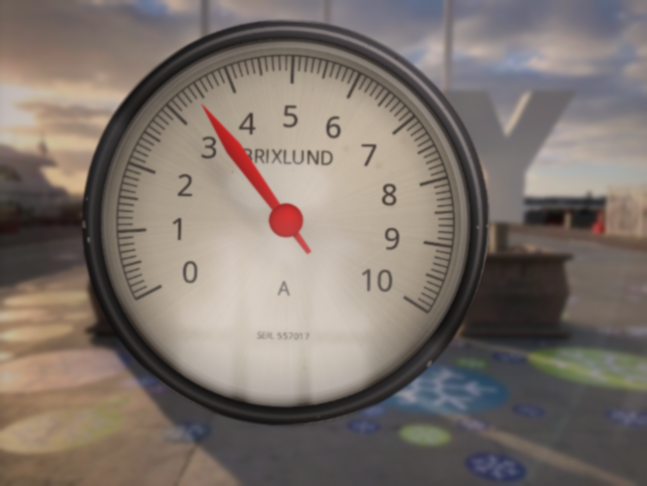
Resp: 3.4 A
